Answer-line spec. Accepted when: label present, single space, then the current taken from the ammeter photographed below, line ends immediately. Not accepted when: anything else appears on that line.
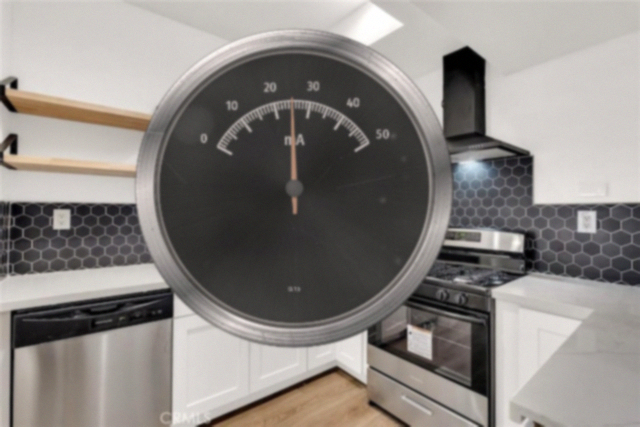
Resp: 25 mA
